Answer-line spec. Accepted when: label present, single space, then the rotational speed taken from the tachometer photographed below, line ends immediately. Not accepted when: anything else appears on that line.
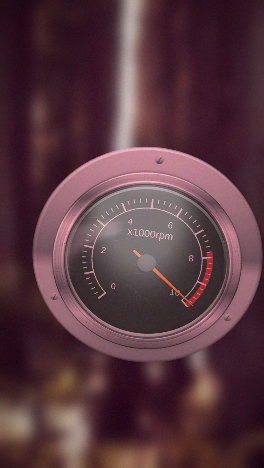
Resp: 9800 rpm
